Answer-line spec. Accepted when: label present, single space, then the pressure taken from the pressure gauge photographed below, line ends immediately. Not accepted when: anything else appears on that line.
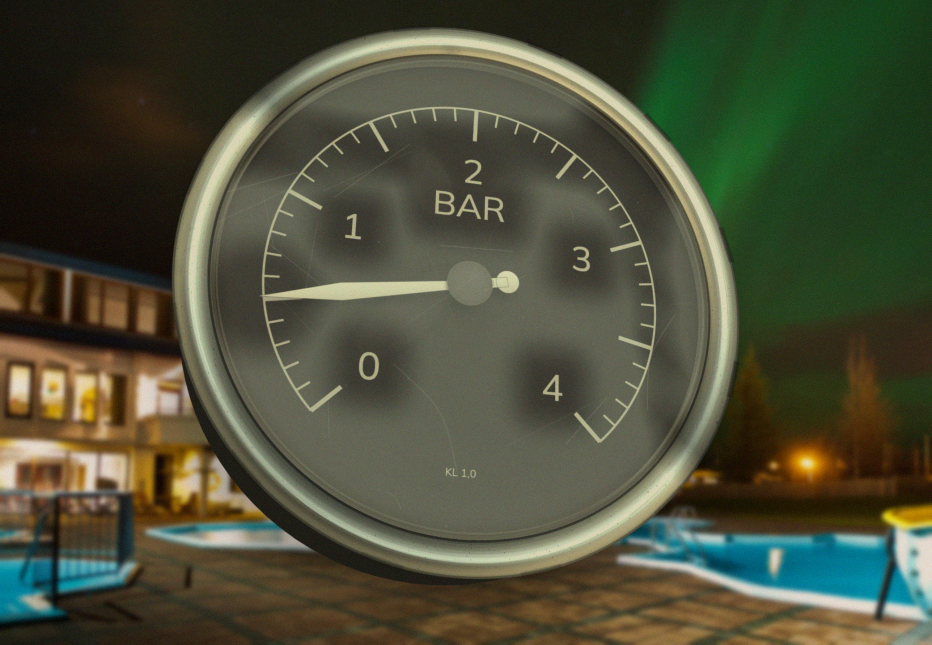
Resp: 0.5 bar
